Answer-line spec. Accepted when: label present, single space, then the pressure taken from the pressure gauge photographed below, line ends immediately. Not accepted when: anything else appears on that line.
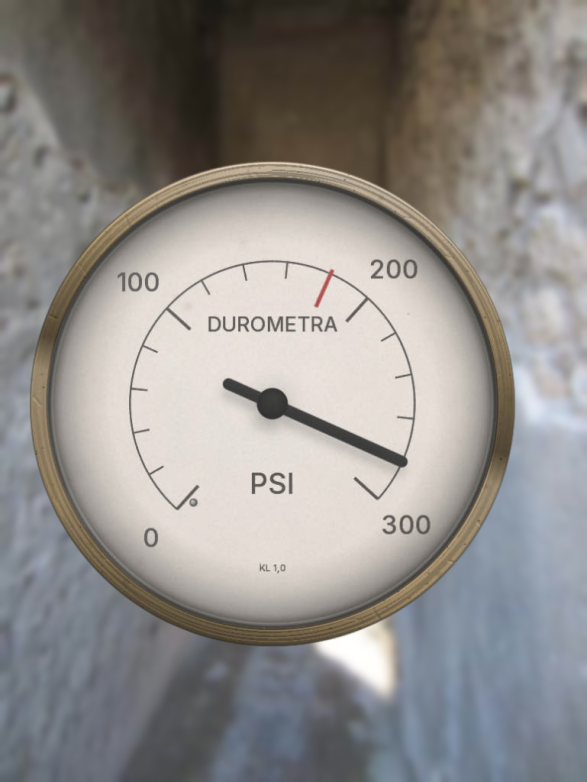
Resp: 280 psi
